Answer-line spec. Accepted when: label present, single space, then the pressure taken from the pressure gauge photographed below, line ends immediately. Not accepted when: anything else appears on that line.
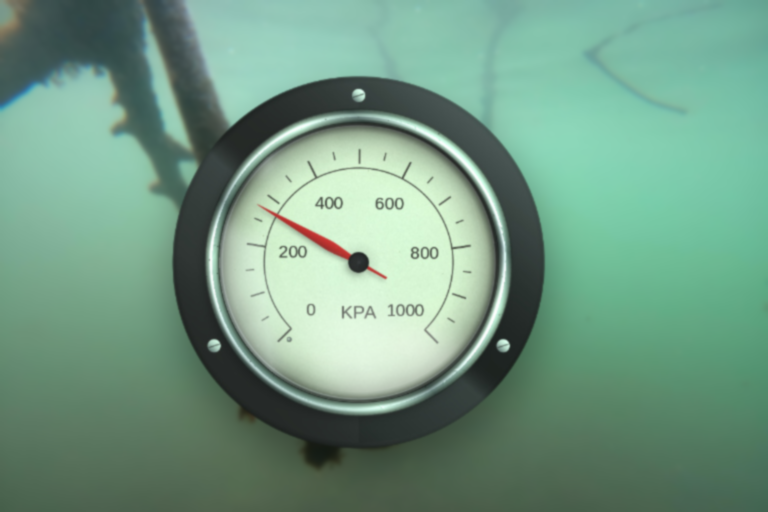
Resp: 275 kPa
